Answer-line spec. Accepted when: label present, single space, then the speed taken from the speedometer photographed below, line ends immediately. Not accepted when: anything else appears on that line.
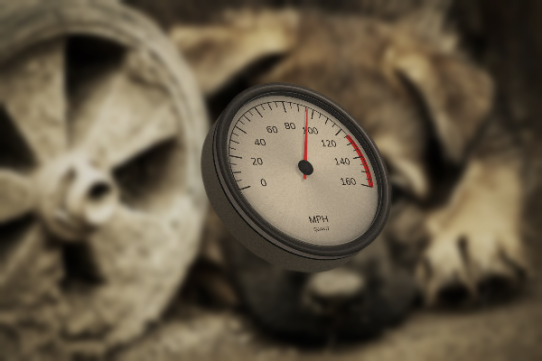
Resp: 95 mph
